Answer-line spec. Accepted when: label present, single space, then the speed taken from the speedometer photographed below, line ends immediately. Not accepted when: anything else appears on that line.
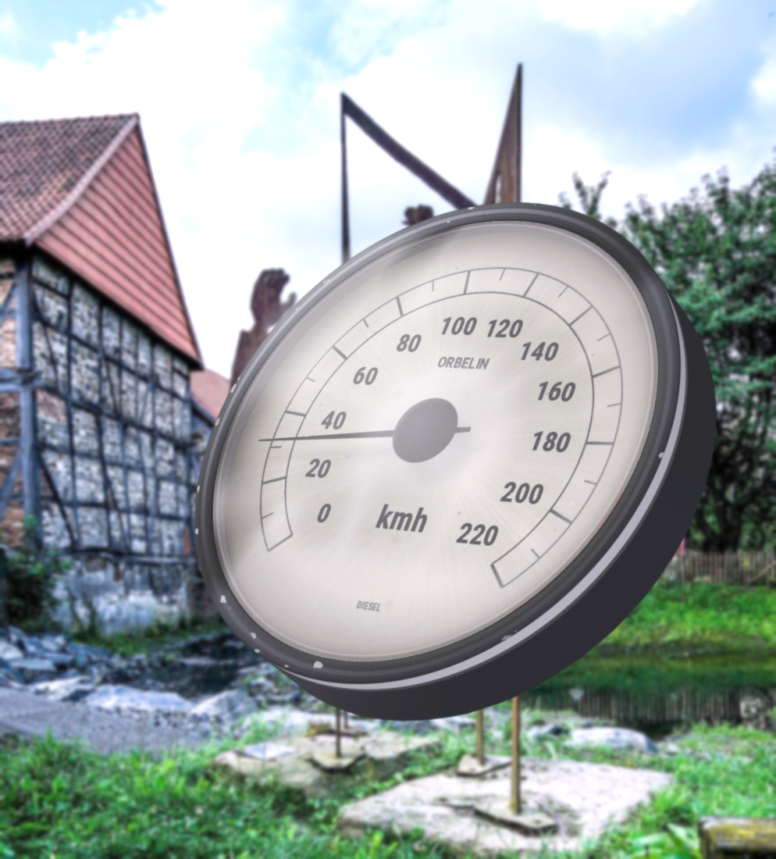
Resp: 30 km/h
